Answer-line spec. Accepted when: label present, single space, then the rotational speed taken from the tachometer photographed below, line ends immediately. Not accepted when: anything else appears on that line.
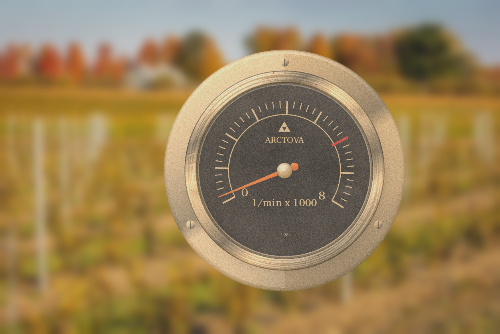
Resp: 200 rpm
